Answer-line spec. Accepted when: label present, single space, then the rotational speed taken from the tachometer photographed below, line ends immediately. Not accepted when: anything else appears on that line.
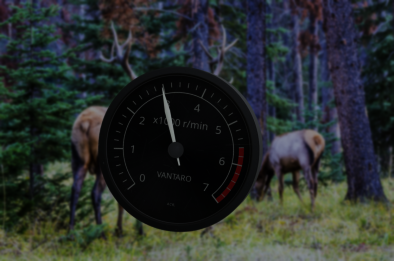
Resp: 3000 rpm
